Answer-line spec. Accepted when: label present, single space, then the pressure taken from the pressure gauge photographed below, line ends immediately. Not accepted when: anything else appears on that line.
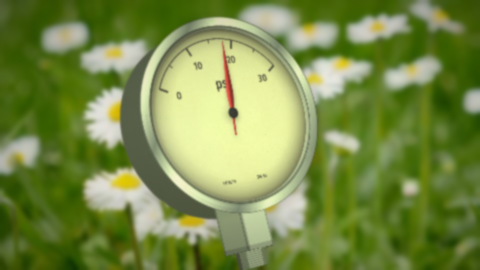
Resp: 17.5 psi
